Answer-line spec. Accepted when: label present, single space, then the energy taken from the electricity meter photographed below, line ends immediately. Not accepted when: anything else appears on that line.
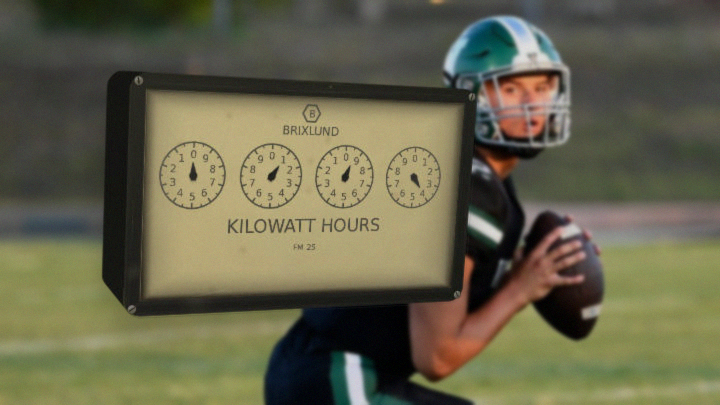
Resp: 94 kWh
